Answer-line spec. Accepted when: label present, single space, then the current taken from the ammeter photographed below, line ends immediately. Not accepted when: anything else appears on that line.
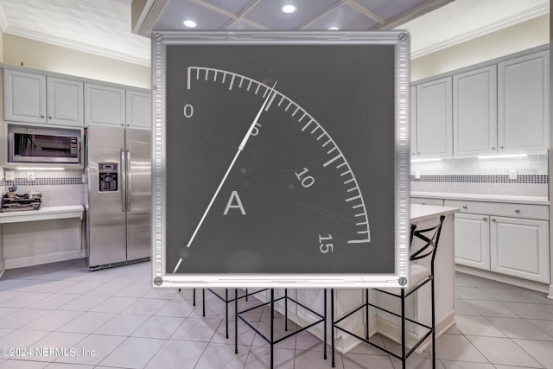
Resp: 4.75 A
